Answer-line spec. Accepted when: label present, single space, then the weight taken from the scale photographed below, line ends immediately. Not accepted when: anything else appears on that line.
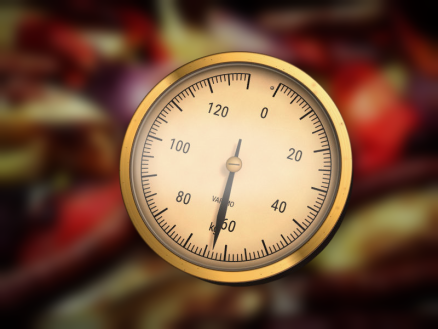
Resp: 63 kg
